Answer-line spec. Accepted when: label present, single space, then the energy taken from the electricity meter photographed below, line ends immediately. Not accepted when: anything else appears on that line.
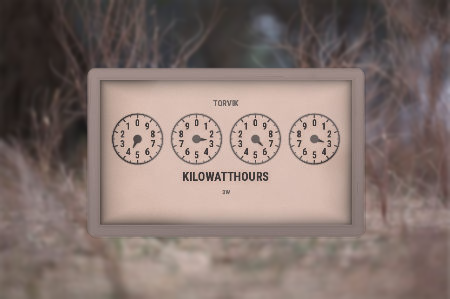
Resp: 4263 kWh
